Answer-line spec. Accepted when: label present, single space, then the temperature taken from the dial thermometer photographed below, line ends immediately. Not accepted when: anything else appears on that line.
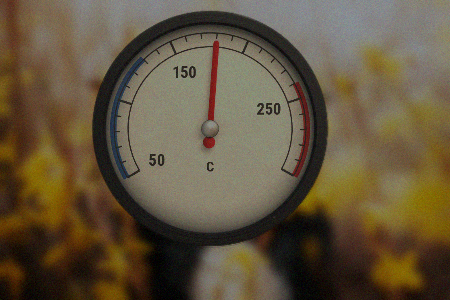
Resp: 180 °C
